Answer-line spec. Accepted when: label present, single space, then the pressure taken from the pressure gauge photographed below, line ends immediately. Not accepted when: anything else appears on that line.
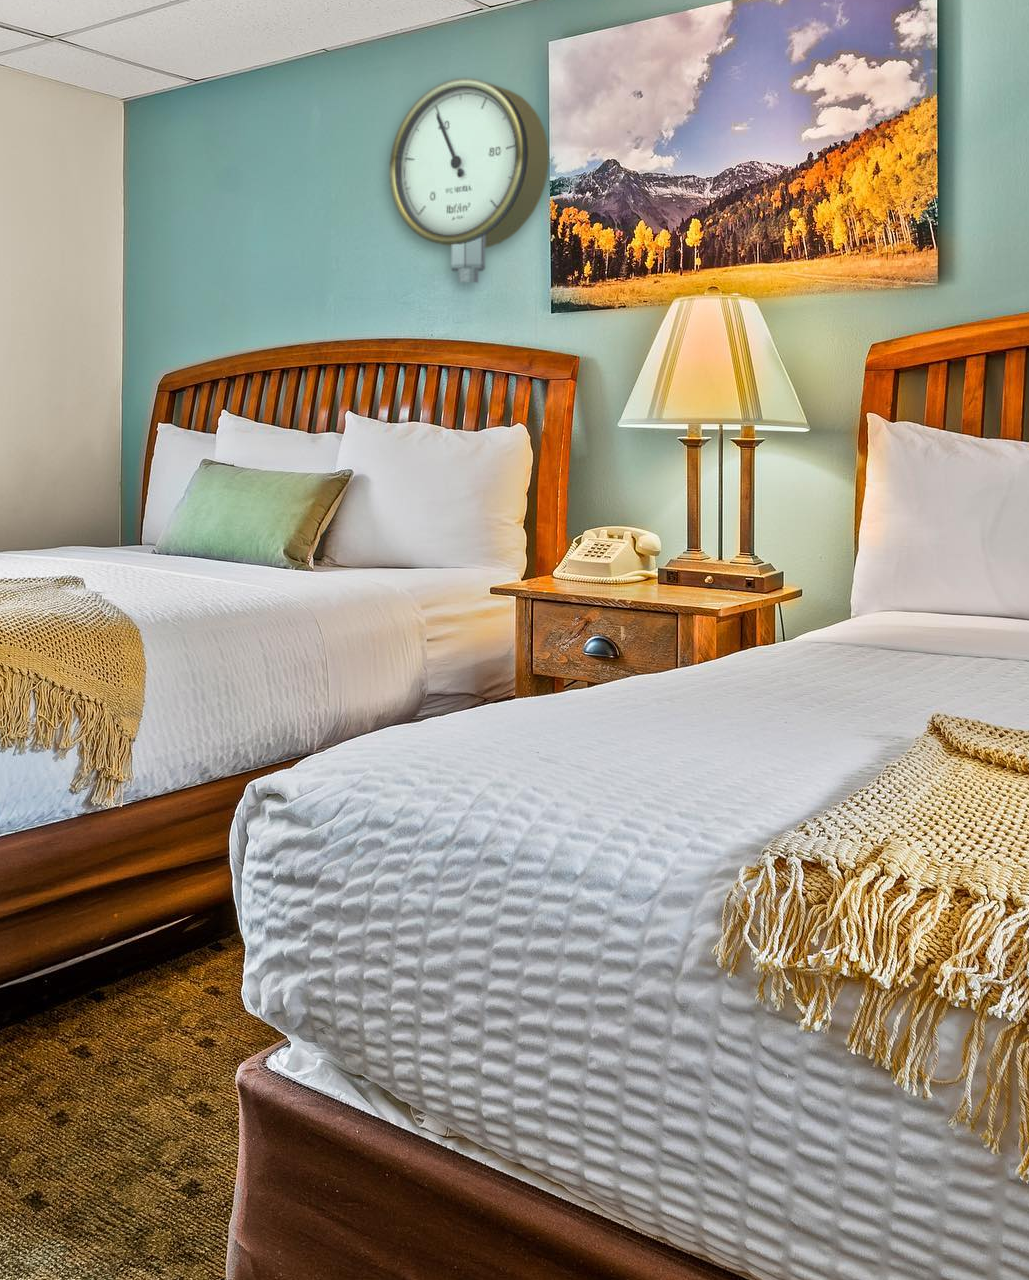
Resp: 40 psi
